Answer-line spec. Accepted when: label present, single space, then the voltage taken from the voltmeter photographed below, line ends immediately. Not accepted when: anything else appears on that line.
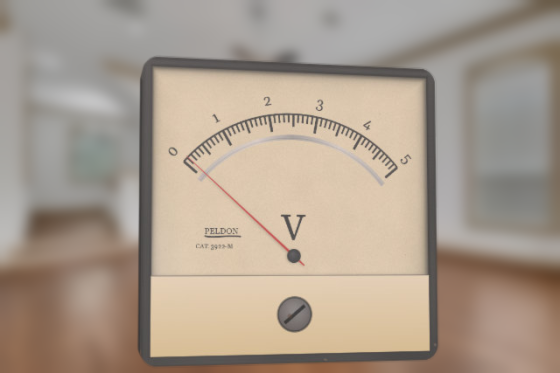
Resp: 0.1 V
